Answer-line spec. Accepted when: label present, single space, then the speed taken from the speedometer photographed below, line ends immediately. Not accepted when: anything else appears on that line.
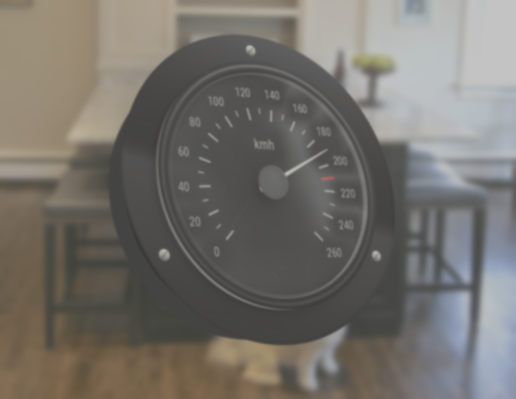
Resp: 190 km/h
